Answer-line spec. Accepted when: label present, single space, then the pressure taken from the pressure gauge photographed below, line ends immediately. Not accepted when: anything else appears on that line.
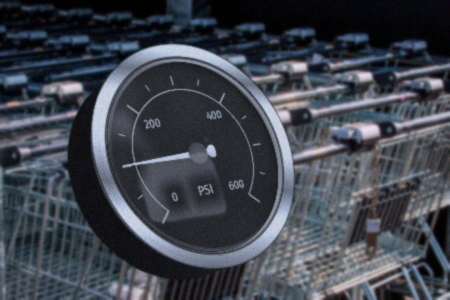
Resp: 100 psi
